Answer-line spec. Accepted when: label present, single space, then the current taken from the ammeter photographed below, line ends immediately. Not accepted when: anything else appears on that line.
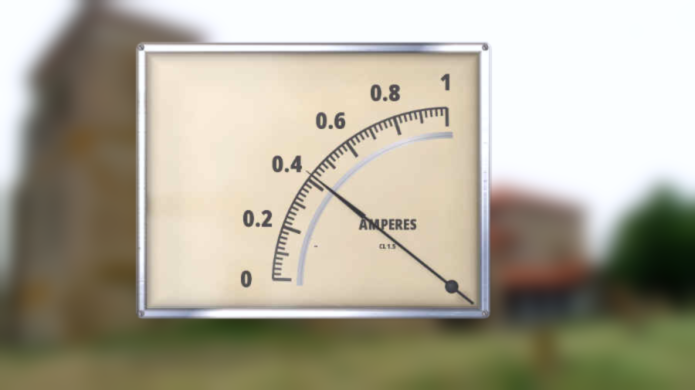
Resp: 0.42 A
